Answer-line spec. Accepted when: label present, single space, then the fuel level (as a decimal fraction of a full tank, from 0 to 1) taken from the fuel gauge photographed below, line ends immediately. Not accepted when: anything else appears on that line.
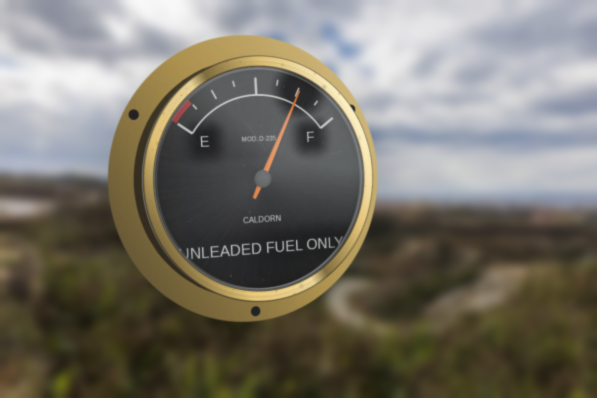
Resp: 0.75
